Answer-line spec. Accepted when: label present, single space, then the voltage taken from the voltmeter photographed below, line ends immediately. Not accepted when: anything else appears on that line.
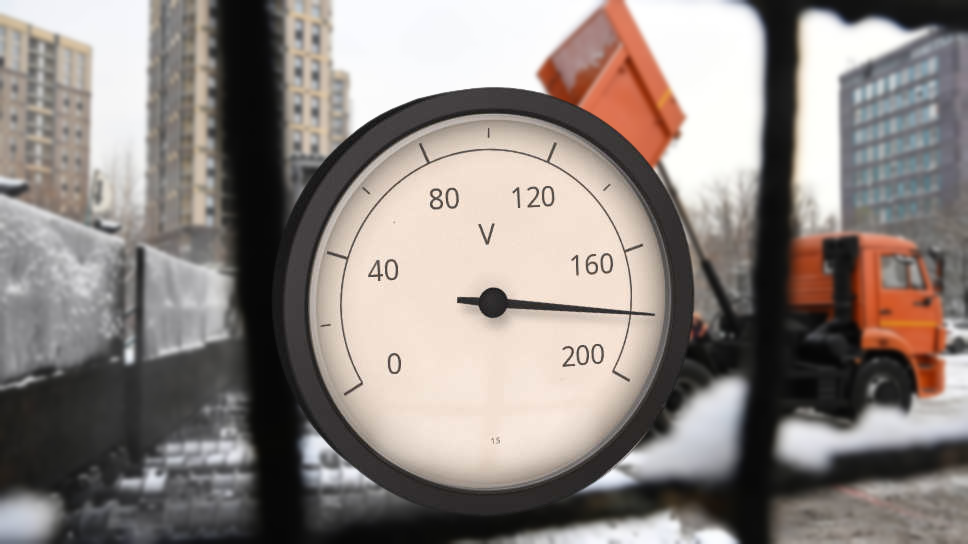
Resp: 180 V
